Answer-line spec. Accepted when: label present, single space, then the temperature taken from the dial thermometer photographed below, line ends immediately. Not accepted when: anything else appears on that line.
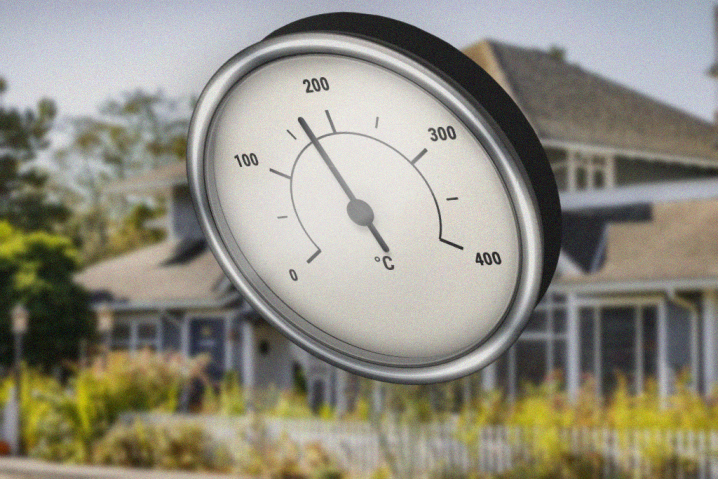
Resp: 175 °C
